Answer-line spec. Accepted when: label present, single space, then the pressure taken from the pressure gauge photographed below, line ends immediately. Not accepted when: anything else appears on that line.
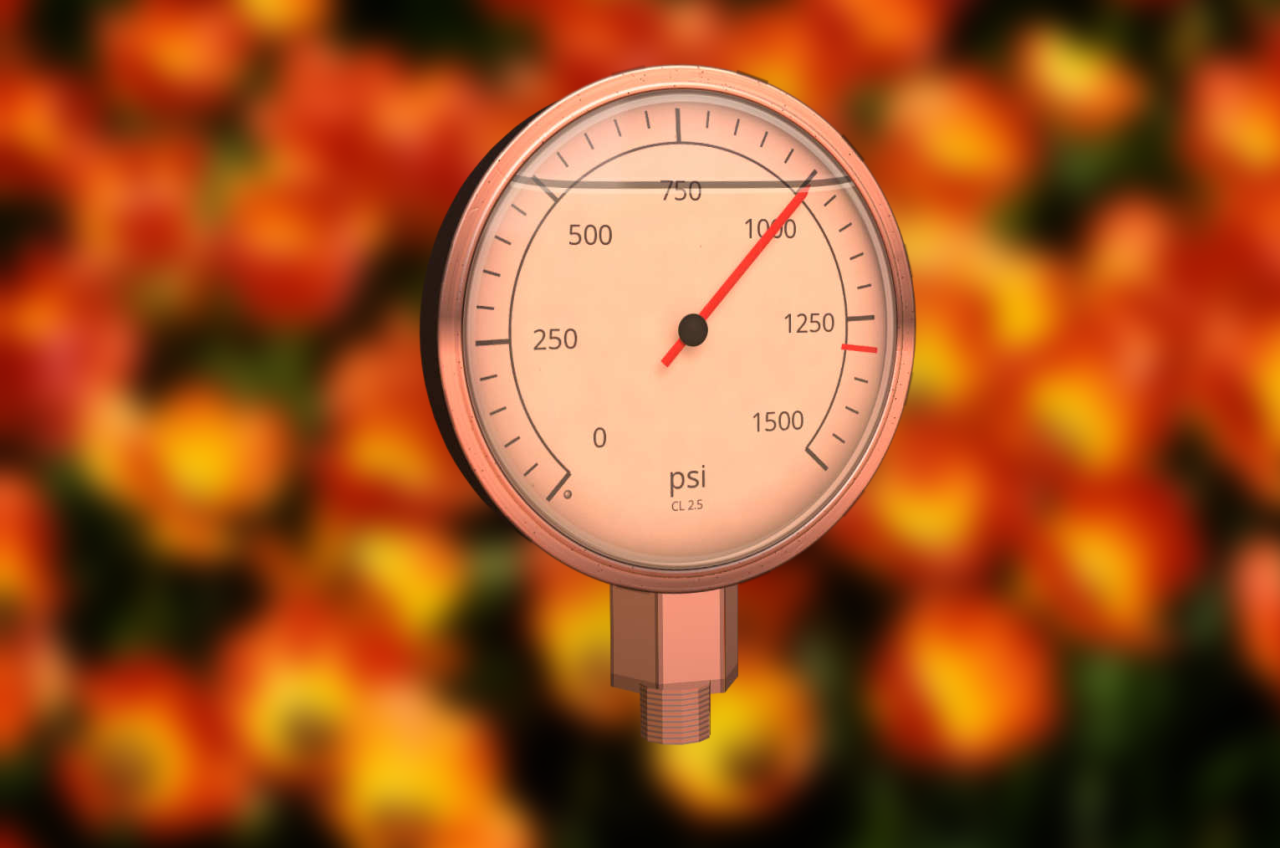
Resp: 1000 psi
